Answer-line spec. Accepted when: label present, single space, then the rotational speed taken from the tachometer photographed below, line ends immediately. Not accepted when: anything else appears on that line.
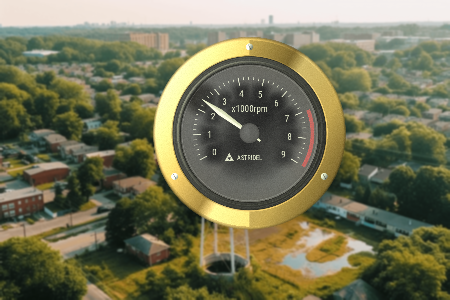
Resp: 2400 rpm
